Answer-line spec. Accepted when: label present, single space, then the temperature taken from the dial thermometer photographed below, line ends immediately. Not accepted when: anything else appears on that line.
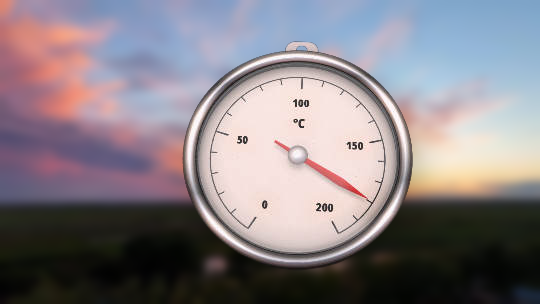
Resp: 180 °C
